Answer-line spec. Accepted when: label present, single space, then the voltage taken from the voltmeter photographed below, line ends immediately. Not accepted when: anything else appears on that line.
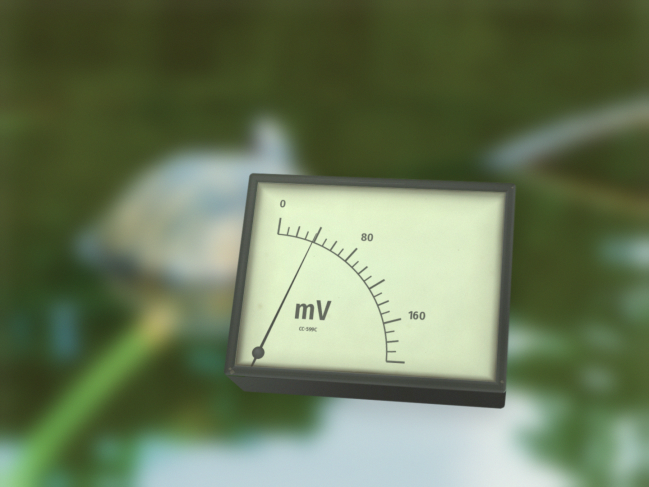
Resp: 40 mV
